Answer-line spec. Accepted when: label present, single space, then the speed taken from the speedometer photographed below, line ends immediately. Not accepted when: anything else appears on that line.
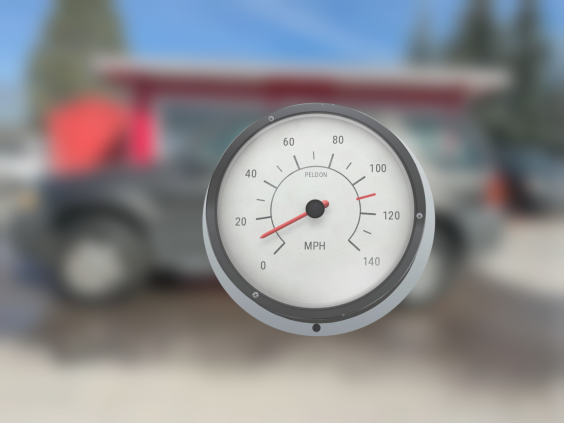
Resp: 10 mph
